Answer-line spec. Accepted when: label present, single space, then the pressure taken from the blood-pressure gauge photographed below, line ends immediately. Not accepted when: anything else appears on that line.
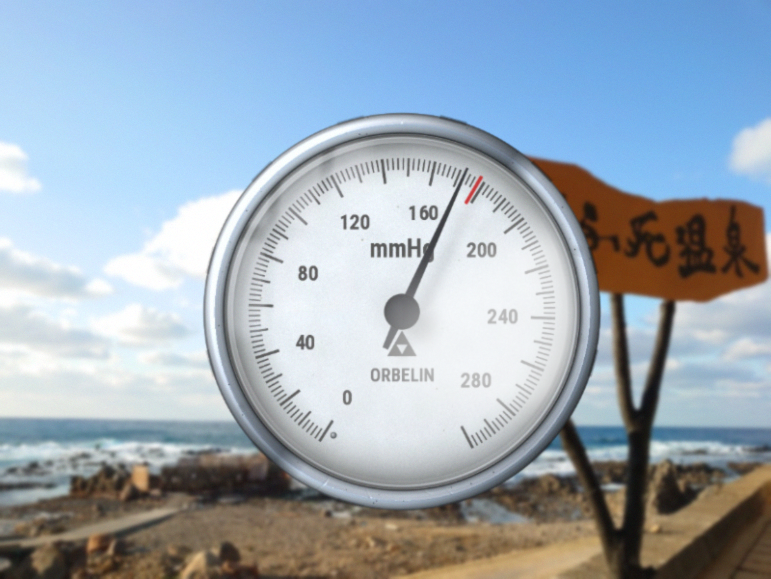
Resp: 172 mmHg
